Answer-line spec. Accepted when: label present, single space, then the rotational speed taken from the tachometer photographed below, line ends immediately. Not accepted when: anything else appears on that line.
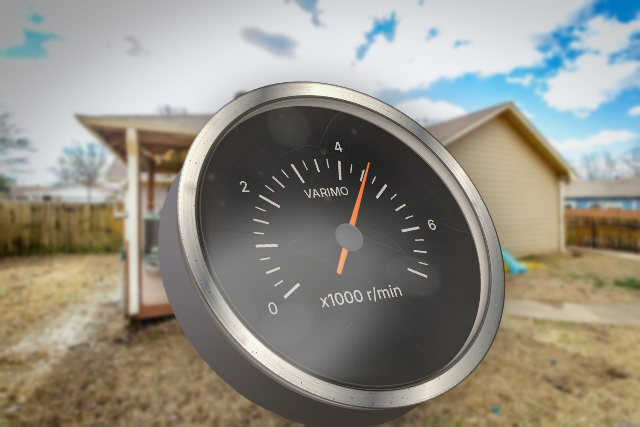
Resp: 4500 rpm
